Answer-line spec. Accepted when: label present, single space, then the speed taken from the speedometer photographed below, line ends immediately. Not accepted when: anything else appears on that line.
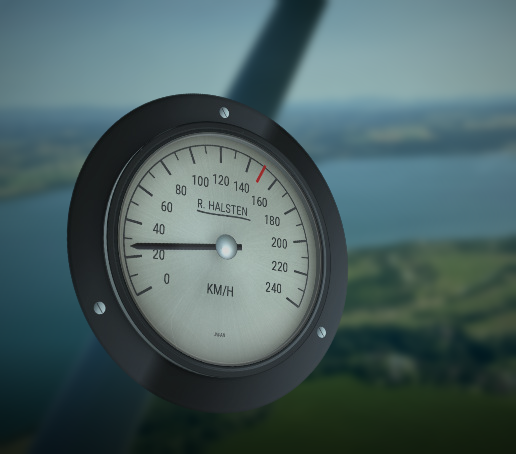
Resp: 25 km/h
